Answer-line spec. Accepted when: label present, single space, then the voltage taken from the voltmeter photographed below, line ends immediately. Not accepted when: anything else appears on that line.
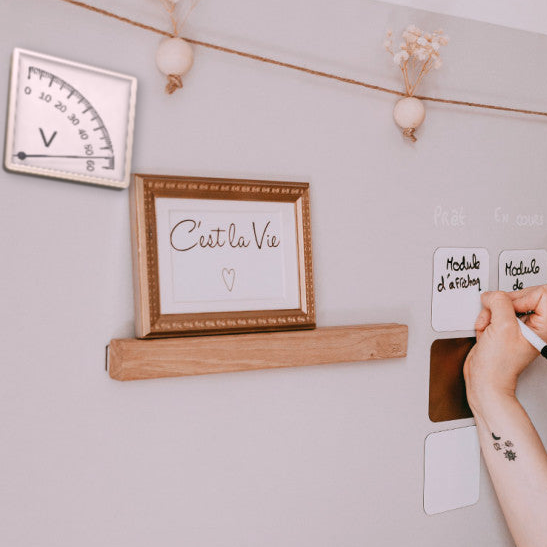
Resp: 55 V
